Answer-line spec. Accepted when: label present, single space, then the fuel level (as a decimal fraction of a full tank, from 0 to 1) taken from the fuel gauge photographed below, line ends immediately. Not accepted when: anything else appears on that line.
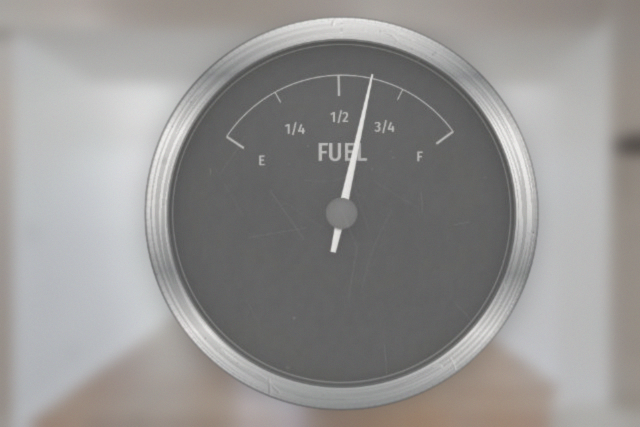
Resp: 0.625
